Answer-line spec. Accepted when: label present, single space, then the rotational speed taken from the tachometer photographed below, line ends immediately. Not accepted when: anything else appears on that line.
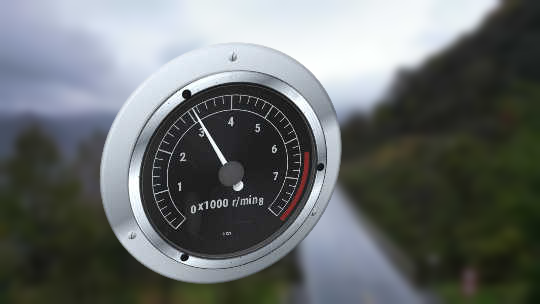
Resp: 3100 rpm
